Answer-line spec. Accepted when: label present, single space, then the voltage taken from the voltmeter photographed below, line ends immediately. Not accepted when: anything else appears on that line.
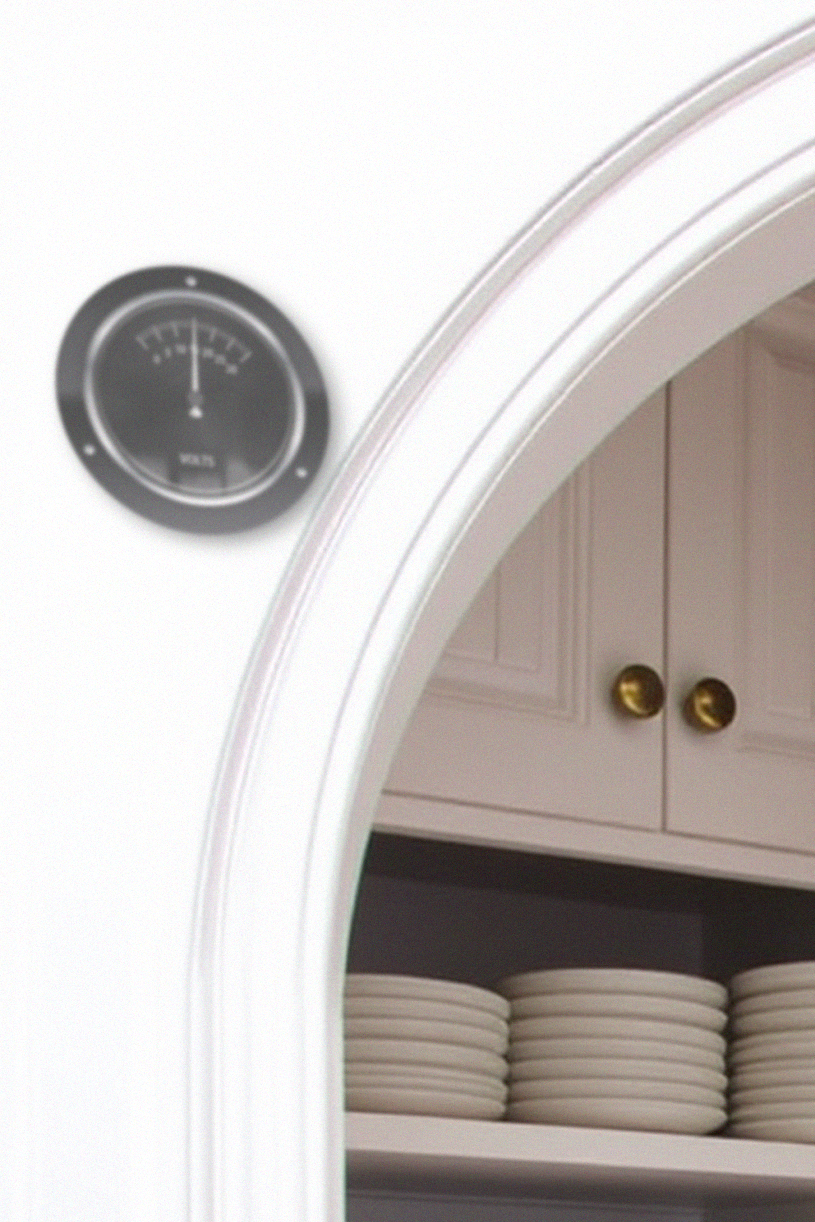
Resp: 15 V
